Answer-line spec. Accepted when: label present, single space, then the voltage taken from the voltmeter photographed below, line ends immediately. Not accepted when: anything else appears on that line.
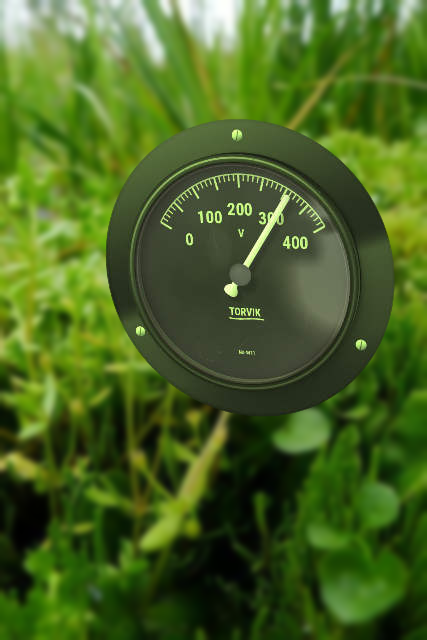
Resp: 310 V
